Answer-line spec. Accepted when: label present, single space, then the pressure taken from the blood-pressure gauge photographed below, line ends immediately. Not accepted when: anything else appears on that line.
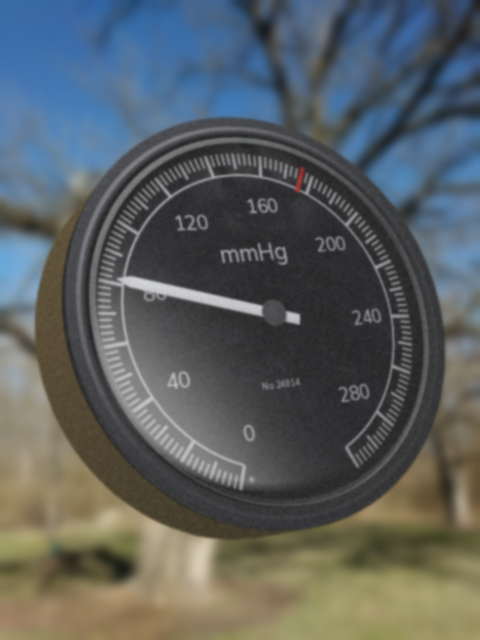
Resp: 80 mmHg
